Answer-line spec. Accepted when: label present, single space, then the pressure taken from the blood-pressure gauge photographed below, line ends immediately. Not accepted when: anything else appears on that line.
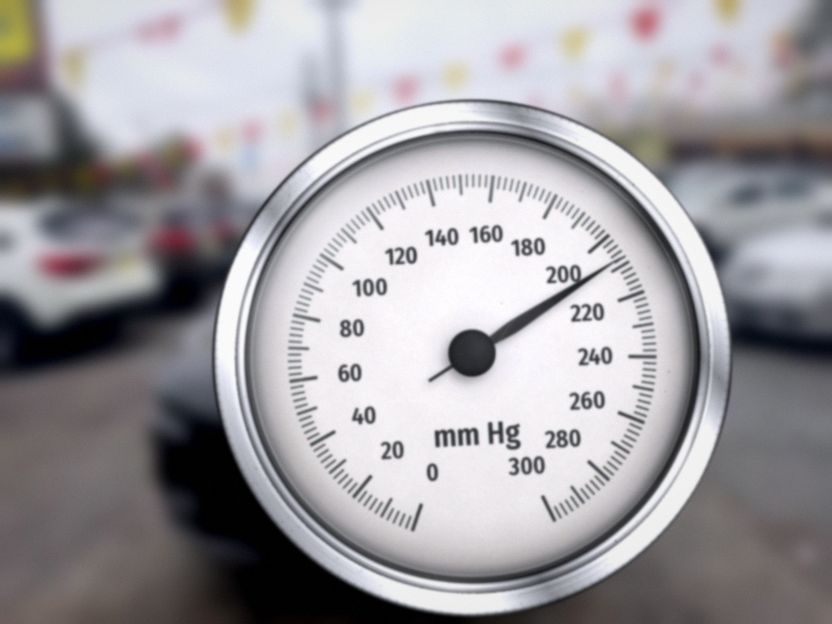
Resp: 208 mmHg
